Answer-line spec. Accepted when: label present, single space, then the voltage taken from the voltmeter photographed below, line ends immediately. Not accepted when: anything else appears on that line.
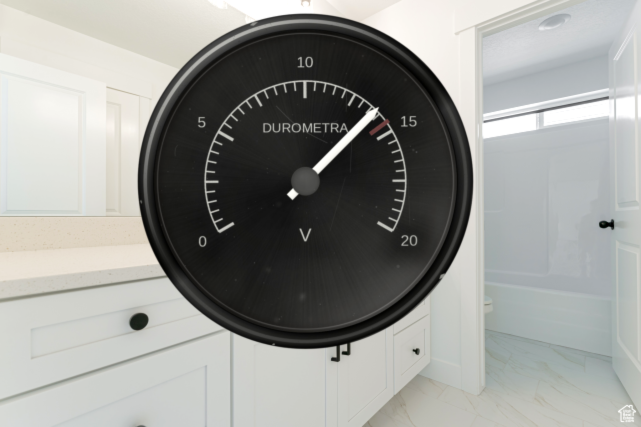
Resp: 13.75 V
